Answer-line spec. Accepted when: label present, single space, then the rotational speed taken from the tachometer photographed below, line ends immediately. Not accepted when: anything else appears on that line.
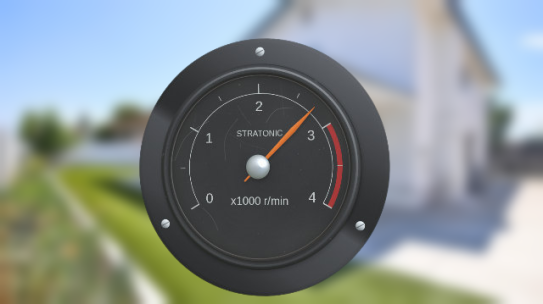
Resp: 2750 rpm
